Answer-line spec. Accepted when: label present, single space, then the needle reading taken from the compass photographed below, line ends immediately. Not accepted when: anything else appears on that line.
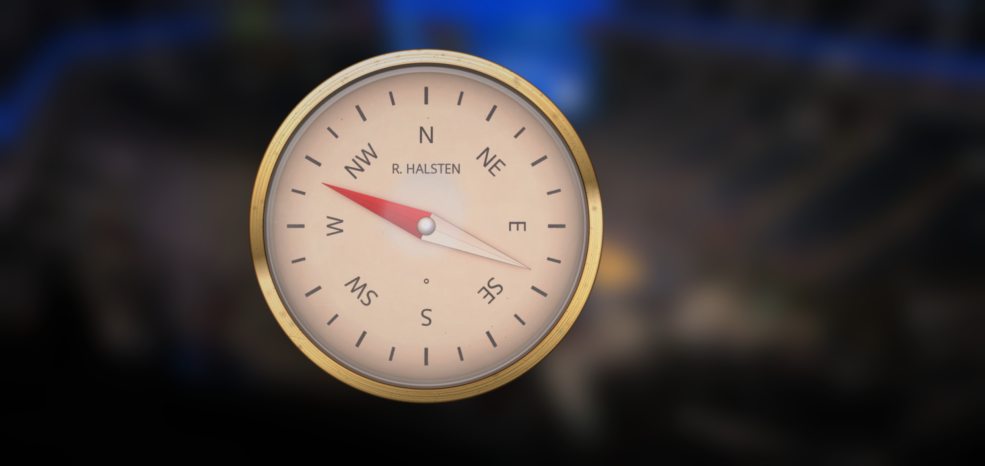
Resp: 292.5 °
